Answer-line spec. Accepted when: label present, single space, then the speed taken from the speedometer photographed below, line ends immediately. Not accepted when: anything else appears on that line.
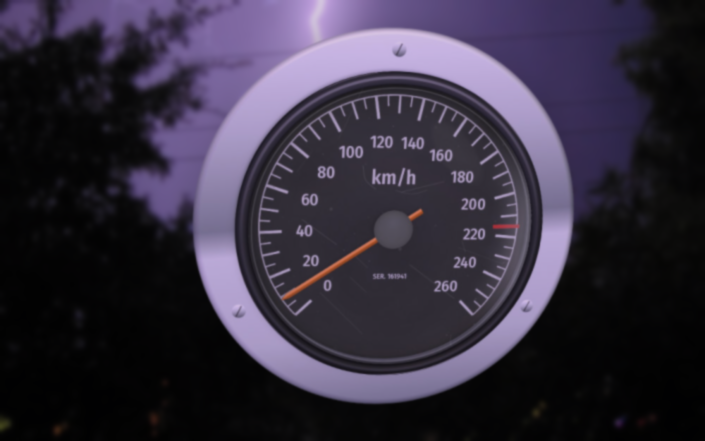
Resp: 10 km/h
